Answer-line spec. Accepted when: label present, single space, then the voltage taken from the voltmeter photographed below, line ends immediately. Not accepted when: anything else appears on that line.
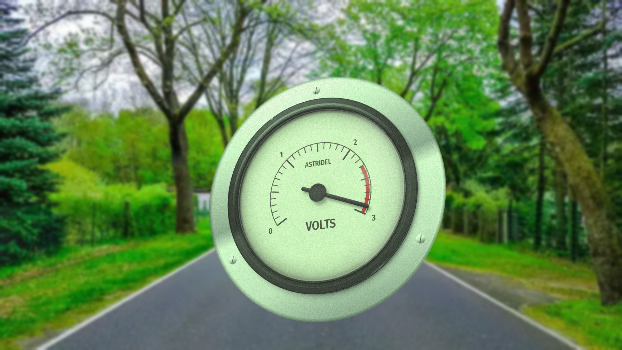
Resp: 2.9 V
